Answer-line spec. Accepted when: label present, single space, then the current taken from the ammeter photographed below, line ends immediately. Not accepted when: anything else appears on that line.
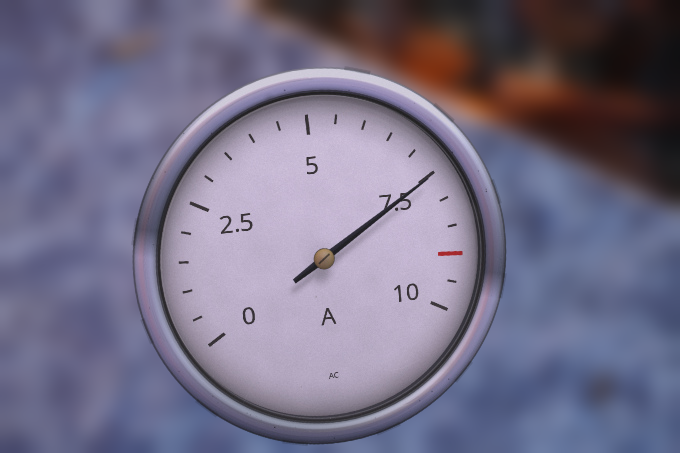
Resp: 7.5 A
